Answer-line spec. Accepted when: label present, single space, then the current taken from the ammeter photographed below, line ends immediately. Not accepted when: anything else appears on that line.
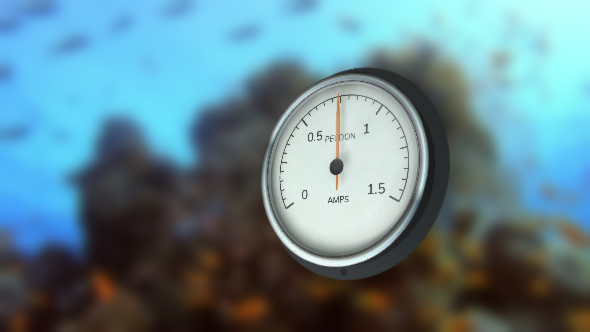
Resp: 0.75 A
